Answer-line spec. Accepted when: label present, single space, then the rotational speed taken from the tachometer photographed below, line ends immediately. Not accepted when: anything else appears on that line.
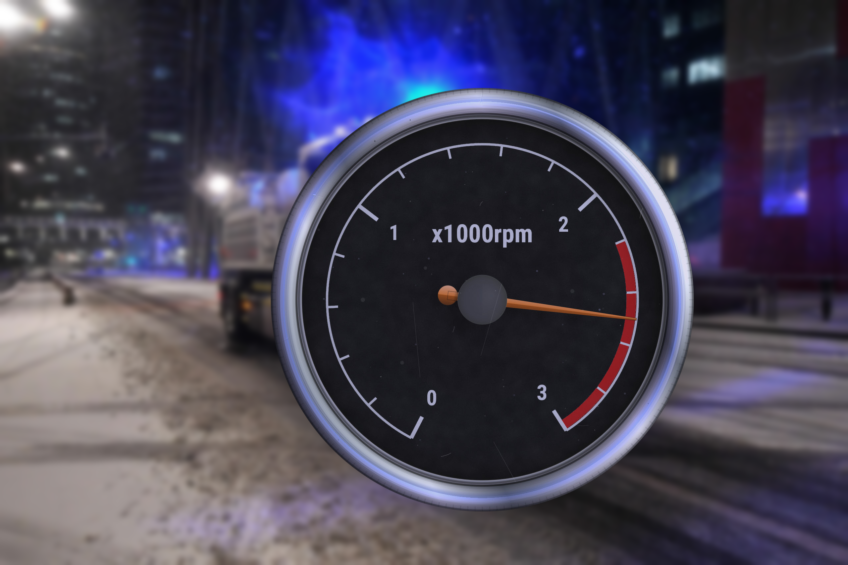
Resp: 2500 rpm
